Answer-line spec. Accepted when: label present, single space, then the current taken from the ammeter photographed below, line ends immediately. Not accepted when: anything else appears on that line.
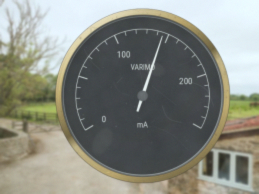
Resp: 145 mA
